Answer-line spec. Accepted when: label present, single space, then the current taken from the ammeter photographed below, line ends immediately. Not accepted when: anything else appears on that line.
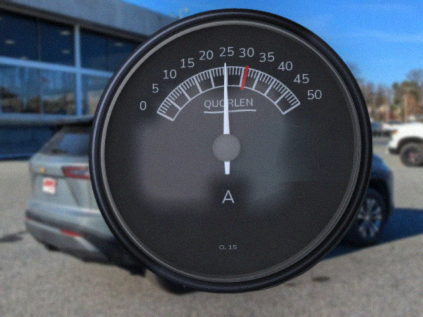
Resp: 25 A
